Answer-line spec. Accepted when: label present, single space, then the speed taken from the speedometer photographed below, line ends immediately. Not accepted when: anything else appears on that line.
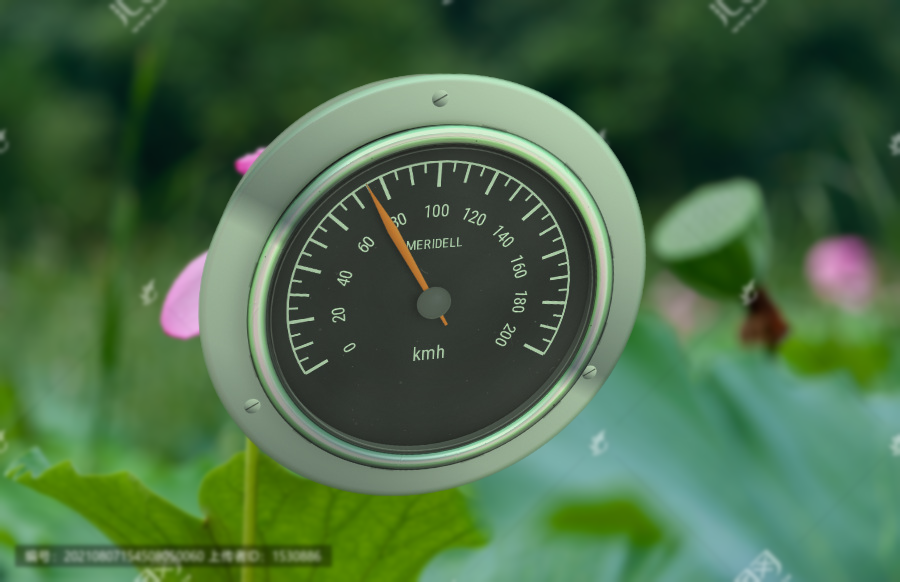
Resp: 75 km/h
